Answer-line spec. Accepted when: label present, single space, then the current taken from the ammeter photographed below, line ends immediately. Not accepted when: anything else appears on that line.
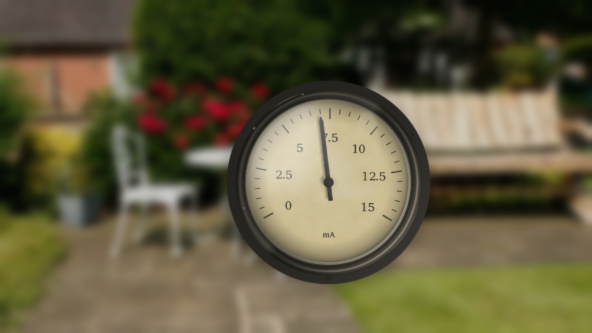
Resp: 7 mA
